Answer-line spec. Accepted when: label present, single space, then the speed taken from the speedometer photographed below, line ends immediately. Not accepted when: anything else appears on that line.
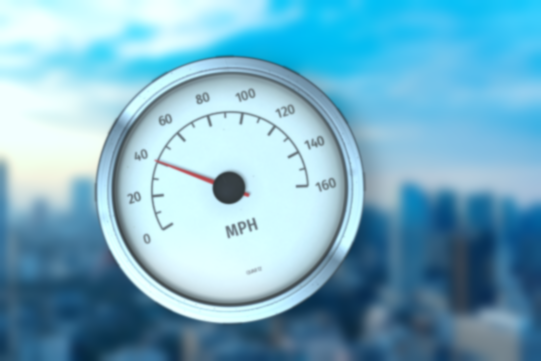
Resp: 40 mph
